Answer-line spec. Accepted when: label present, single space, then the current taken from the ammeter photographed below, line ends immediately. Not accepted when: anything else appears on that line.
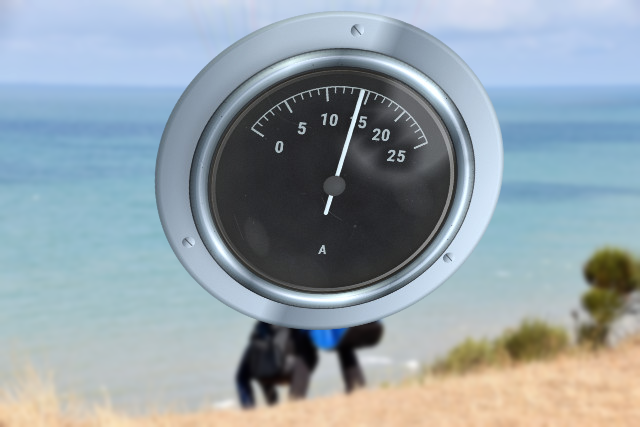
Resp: 14 A
